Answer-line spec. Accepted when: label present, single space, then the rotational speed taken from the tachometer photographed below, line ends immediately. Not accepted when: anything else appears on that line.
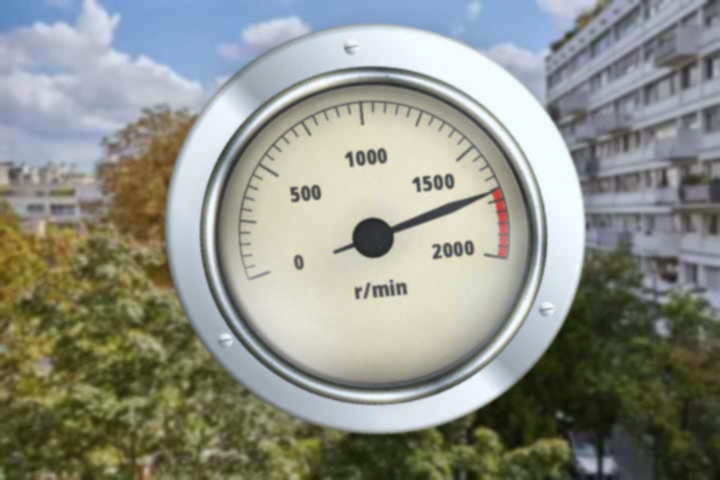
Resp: 1700 rpm
